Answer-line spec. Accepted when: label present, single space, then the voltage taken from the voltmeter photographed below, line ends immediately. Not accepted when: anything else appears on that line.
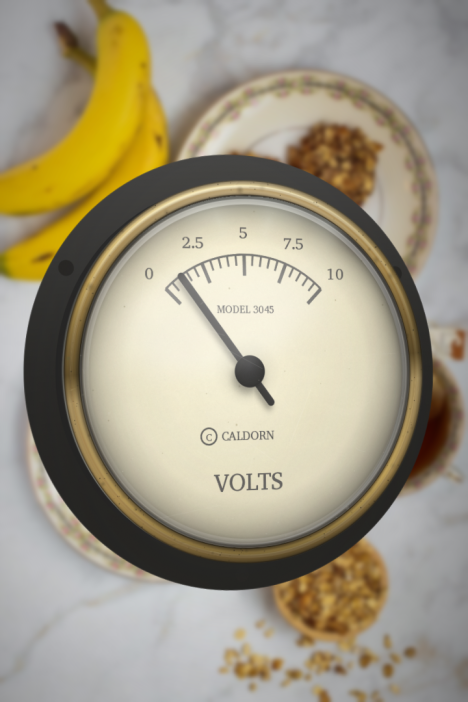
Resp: 1 V
